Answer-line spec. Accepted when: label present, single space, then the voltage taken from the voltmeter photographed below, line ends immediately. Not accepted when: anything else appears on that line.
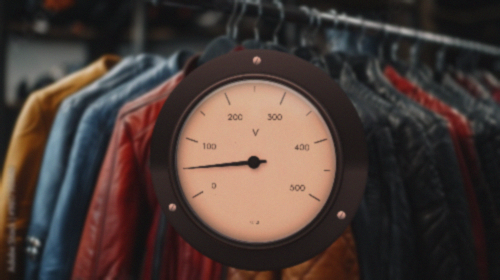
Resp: 50 V
